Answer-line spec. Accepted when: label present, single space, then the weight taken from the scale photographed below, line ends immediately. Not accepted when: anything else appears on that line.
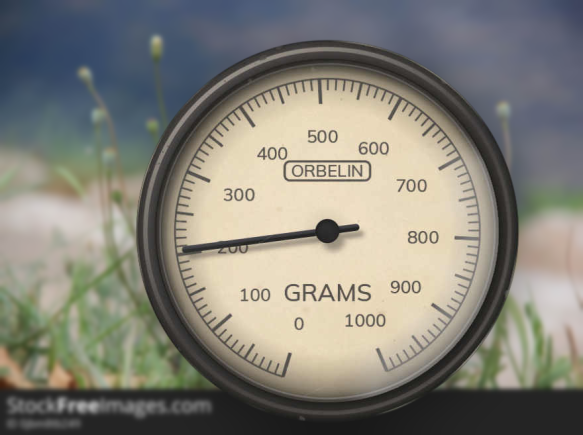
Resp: 205 g
